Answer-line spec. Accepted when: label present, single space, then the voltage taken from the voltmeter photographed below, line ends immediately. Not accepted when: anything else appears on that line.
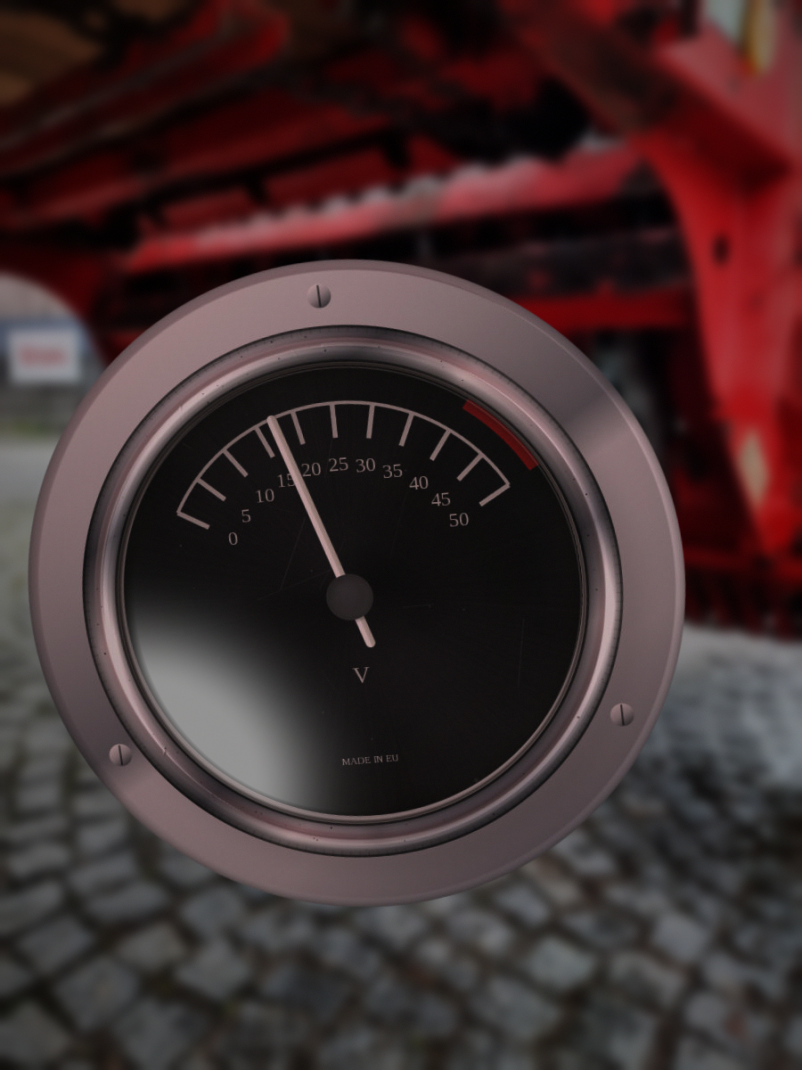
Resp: 17.5 V
